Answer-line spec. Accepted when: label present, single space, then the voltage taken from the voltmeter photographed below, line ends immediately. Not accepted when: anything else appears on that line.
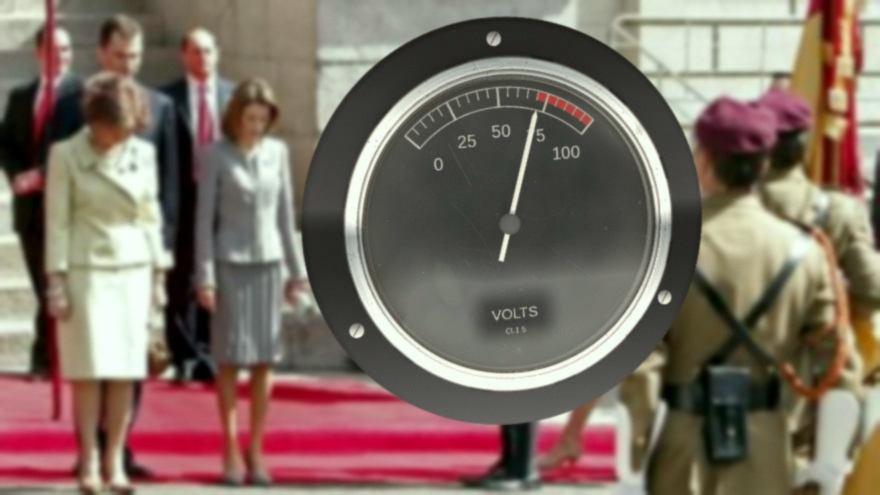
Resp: 70 V
